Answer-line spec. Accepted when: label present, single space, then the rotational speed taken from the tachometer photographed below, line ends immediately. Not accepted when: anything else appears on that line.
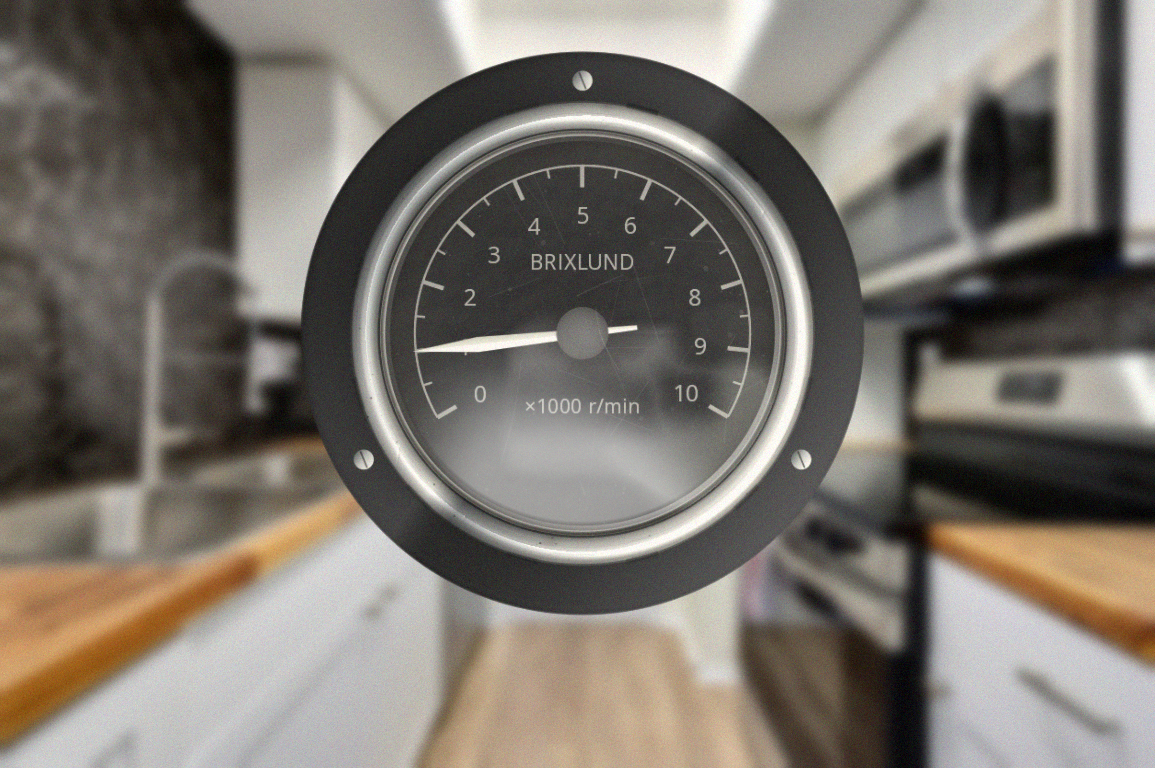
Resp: 1000 rpm
